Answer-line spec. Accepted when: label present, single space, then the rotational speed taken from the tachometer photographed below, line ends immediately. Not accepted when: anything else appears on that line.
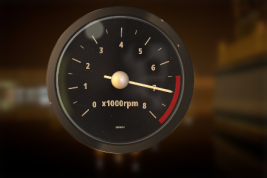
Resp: 7000 rpm
